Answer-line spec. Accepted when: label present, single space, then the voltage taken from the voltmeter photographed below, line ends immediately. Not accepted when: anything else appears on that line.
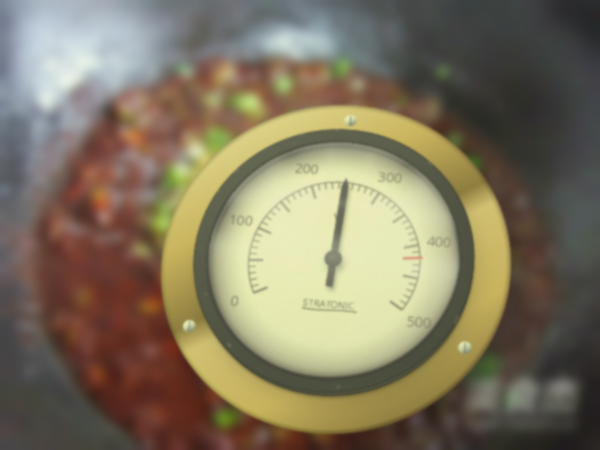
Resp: 250 V
